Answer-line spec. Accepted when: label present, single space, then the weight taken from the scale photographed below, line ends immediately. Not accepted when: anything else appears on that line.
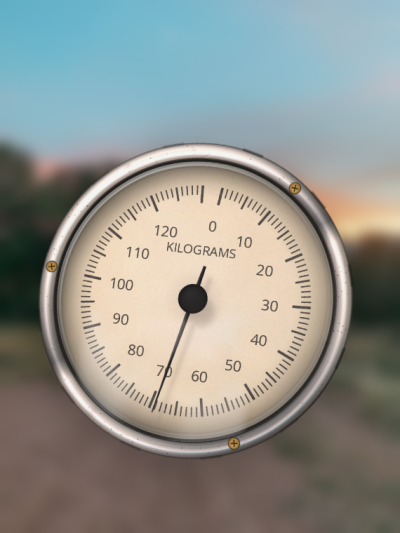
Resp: 69 kg
